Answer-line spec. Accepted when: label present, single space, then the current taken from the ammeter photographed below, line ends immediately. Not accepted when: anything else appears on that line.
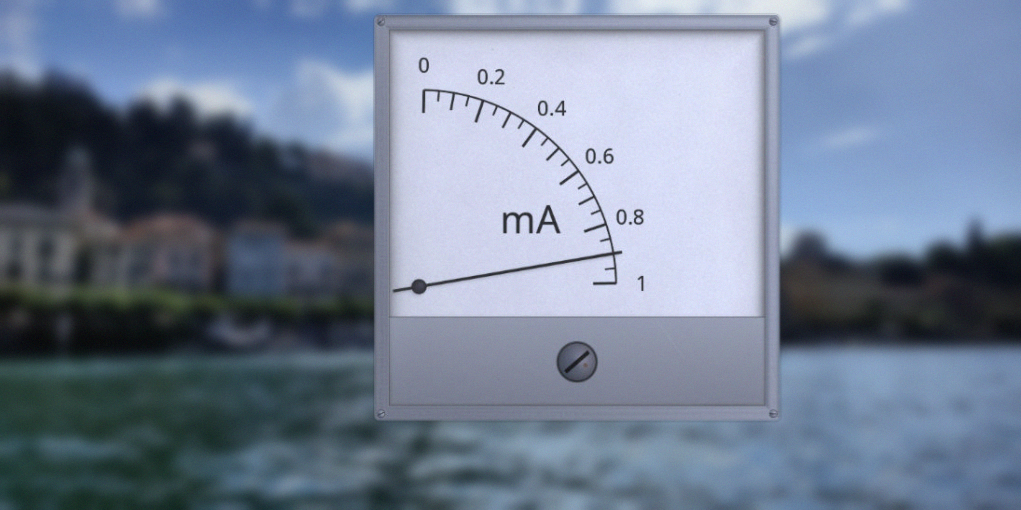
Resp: 0.9 mA
